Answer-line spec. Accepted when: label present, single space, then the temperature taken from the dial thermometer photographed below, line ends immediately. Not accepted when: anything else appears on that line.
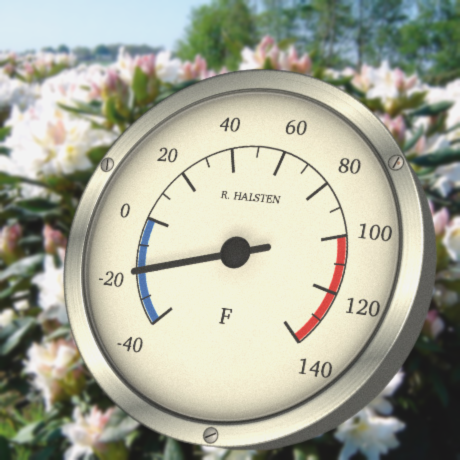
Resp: -20 °F
